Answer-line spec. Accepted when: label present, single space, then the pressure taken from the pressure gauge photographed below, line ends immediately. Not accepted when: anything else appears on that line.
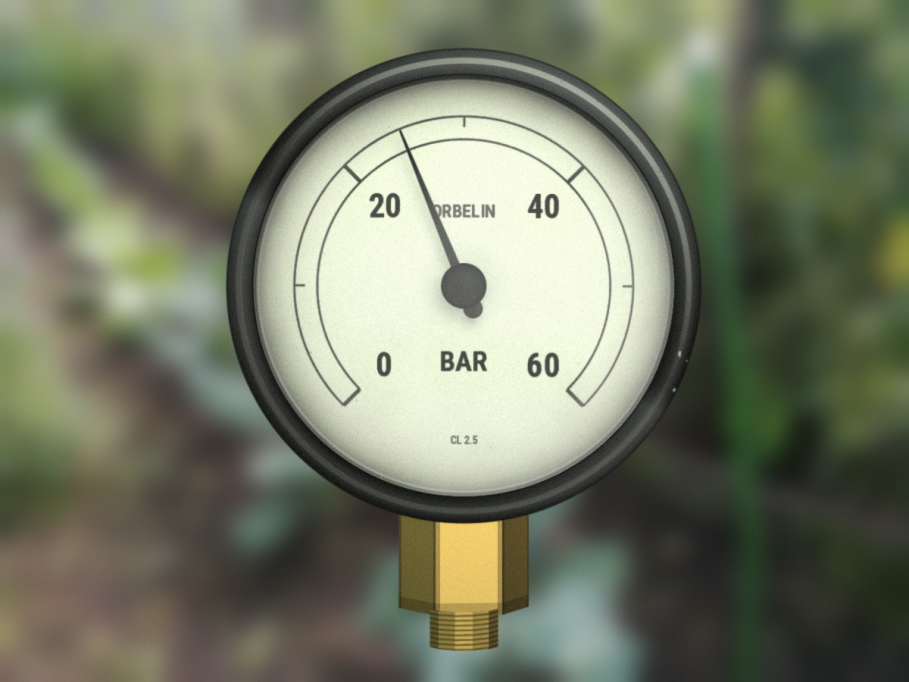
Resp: 25 bar
